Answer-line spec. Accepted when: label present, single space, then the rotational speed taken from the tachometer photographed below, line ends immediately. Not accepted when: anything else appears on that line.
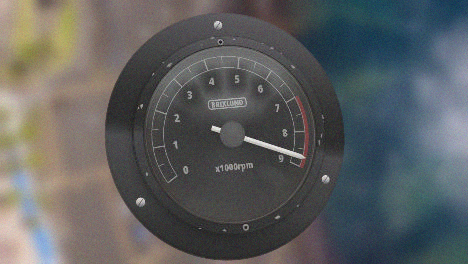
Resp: 8750 rpm
